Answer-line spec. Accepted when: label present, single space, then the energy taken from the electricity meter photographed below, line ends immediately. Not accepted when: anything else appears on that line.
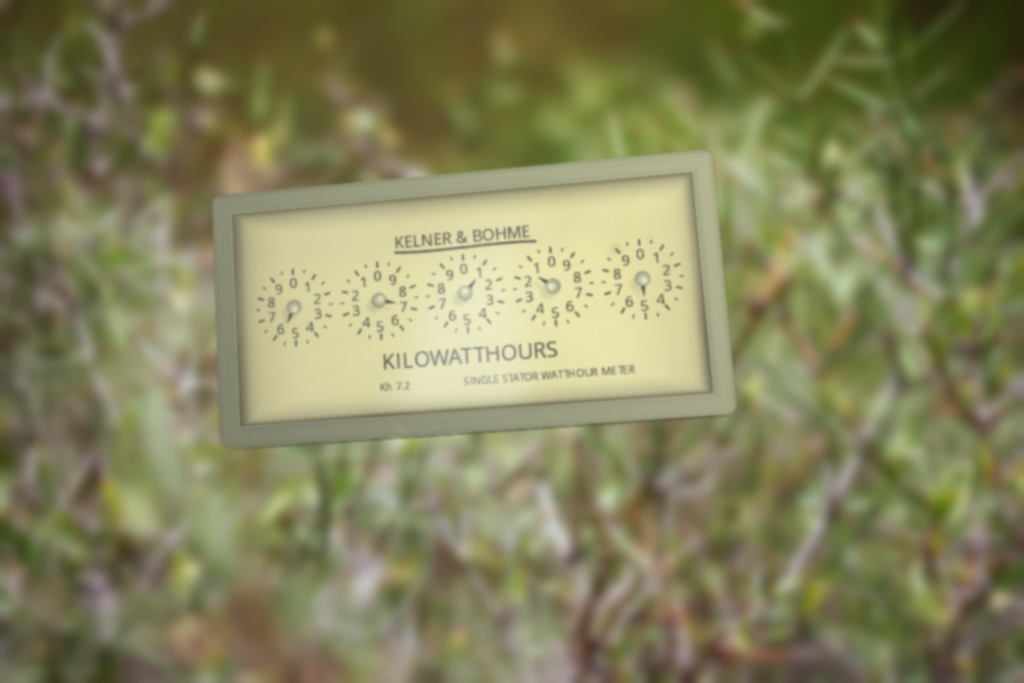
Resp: 57115 kWh
